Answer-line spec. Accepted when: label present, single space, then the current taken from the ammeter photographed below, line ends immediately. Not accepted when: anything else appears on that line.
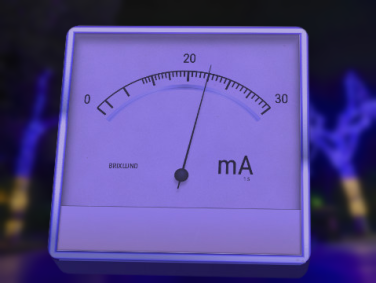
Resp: 22.5 mA
